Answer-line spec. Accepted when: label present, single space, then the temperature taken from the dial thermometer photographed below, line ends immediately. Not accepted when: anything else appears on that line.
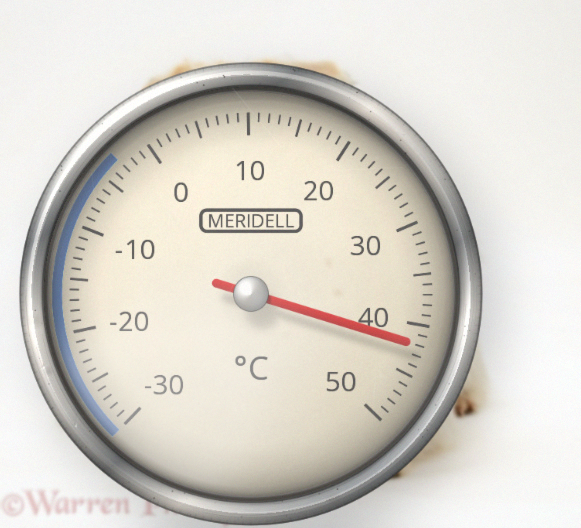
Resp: 42 °C
